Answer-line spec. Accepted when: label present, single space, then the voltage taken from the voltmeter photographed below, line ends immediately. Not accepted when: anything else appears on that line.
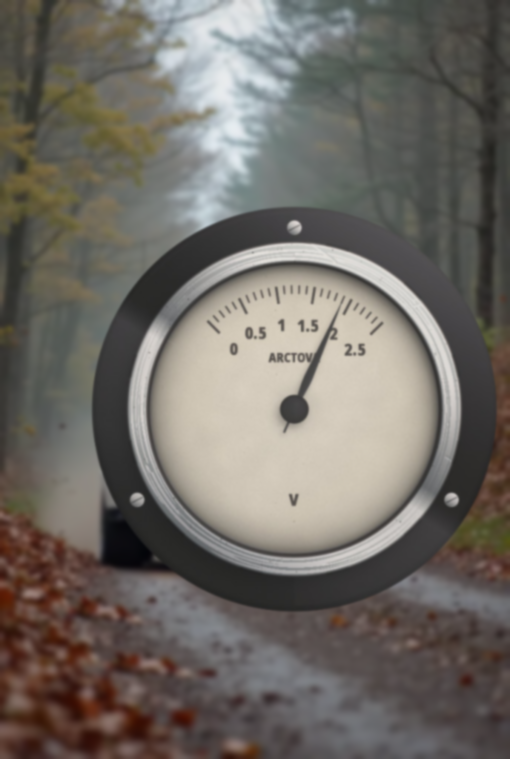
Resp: 1.9 V
